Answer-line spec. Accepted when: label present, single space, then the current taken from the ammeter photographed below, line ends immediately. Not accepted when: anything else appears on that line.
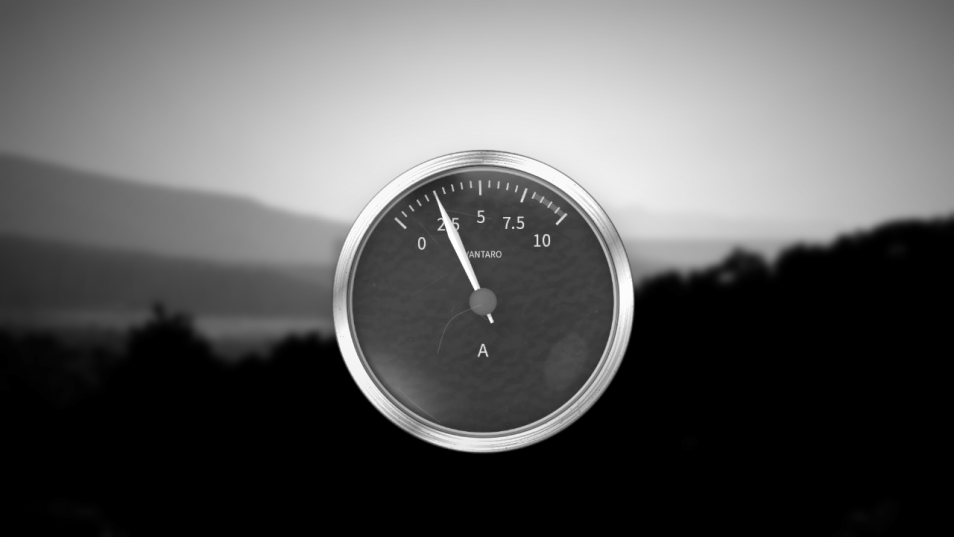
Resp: 2.5 A
